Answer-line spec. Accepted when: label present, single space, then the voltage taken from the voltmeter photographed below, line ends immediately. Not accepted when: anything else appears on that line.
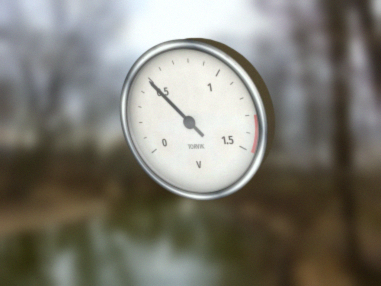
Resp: 0.5 V
